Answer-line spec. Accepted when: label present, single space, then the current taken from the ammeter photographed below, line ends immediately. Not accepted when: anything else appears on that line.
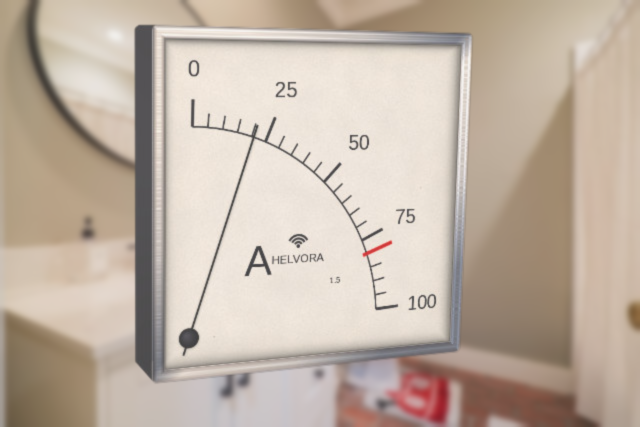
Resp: 20 A
